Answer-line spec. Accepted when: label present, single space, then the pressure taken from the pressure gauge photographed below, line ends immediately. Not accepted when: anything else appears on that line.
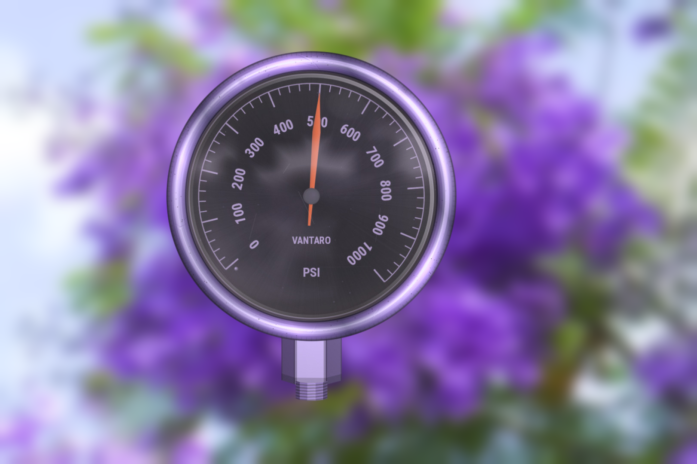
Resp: 500 psi
